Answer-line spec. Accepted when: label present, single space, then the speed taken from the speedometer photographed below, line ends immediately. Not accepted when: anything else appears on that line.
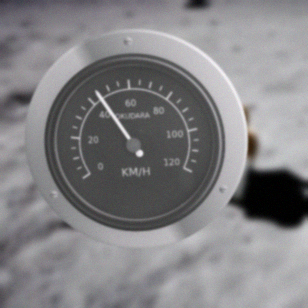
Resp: 45 km/h
